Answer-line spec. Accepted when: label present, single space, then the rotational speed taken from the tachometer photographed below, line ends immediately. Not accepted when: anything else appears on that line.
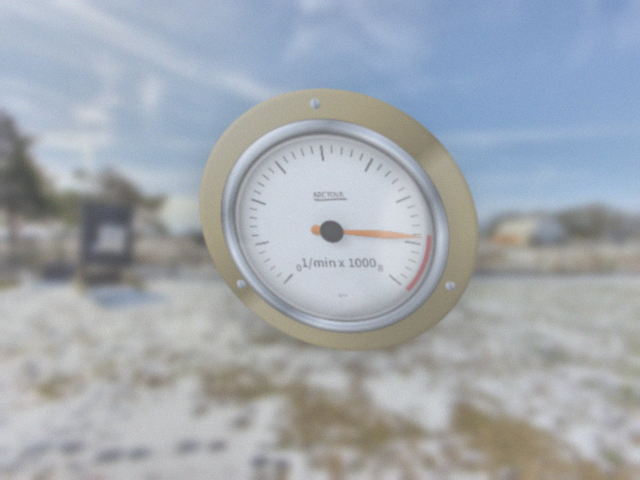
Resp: 6800 rpm
